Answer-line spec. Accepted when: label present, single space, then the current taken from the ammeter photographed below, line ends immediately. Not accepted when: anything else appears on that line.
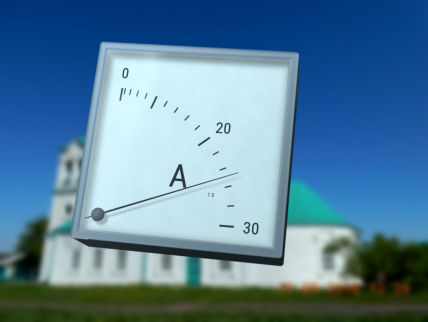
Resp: 25 A
